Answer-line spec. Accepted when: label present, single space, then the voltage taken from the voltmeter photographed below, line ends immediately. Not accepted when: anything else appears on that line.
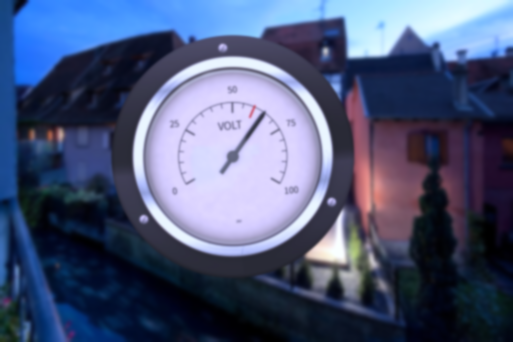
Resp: 65 V
